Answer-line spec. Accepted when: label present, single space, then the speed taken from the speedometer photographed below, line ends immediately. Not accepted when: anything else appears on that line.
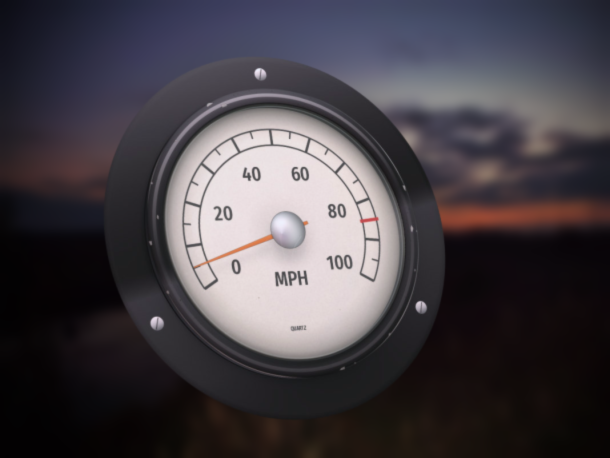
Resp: 5 mph
